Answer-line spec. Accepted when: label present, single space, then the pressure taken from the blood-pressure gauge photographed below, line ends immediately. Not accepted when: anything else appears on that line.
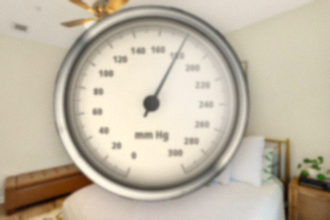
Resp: 180 mmHg
